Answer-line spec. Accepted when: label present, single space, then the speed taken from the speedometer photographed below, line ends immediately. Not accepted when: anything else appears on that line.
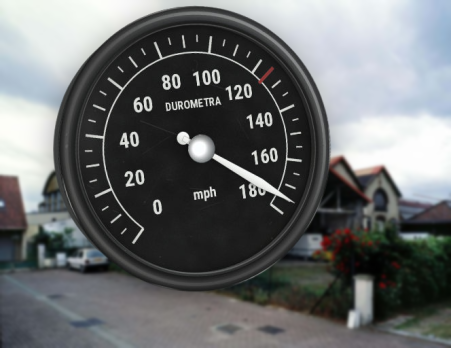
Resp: 175 mph
